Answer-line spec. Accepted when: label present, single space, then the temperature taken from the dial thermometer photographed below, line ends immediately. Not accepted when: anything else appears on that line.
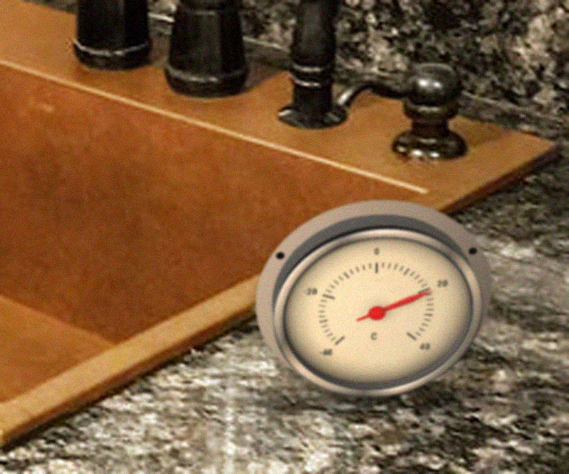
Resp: 20 °C
